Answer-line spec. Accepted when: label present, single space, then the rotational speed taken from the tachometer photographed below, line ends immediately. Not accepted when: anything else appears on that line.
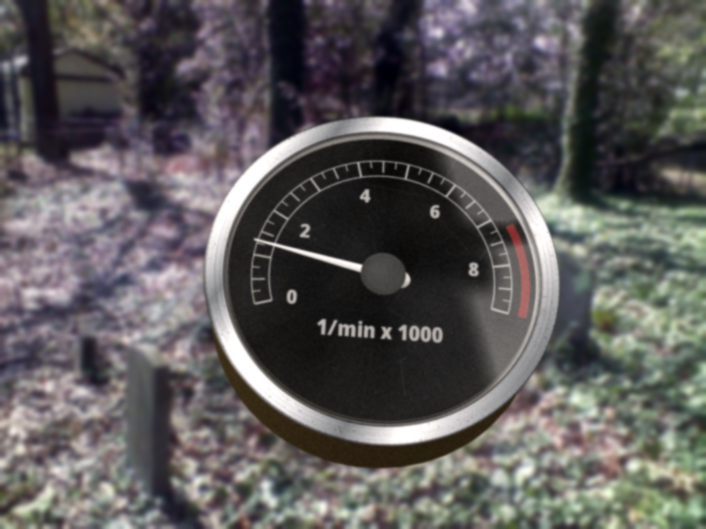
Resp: 1250 rpm
